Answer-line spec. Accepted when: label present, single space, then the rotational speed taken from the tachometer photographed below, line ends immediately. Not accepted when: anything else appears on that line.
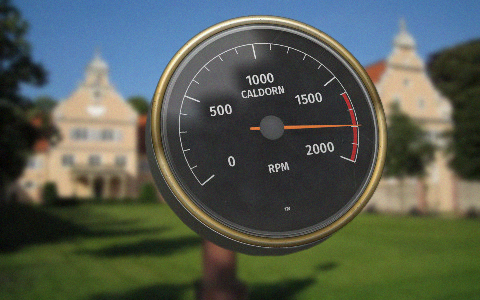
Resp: 1800 rpm
